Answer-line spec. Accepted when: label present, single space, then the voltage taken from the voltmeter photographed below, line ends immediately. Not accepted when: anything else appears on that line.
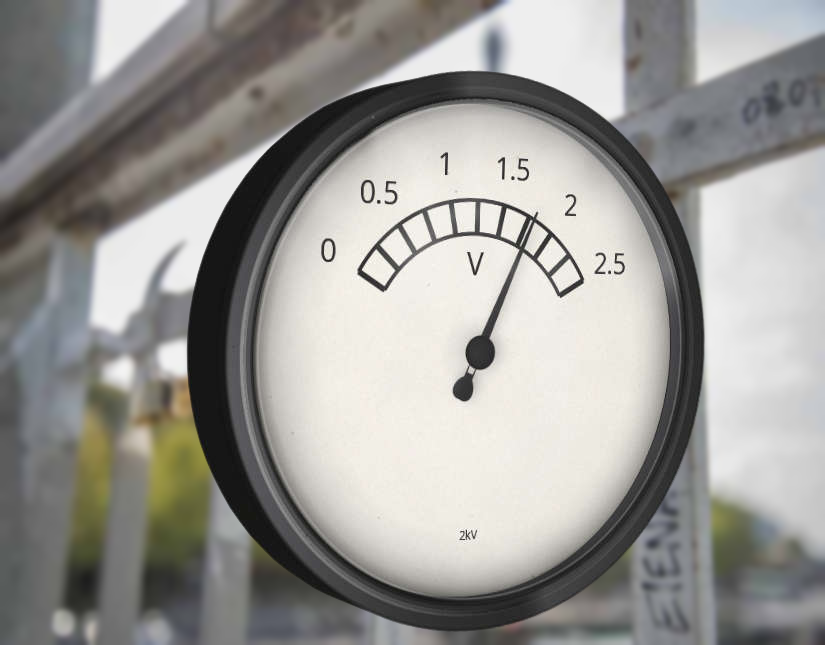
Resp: 1.75 V
